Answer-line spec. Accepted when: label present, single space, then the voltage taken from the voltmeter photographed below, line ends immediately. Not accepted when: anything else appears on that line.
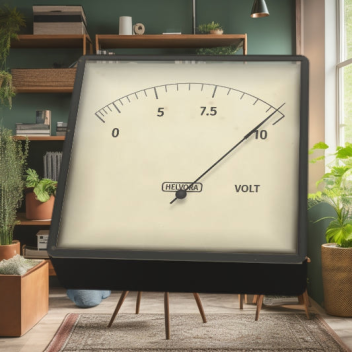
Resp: 9.75 V
